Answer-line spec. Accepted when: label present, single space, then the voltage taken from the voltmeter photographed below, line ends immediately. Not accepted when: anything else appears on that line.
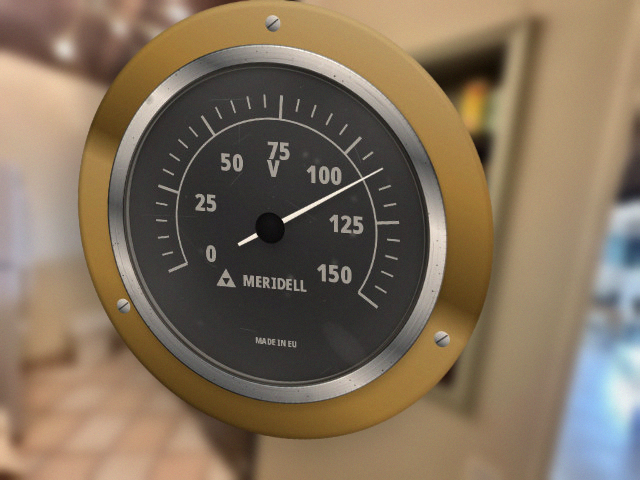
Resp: 110 V
